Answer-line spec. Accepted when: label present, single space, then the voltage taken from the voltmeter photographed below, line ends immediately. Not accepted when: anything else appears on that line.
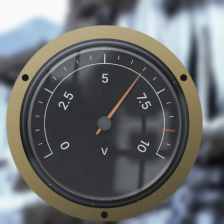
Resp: 6.5 V
